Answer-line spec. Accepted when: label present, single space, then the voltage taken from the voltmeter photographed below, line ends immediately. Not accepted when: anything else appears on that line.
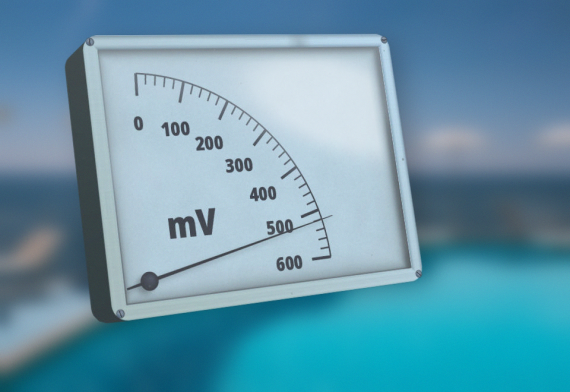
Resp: 520 mV
